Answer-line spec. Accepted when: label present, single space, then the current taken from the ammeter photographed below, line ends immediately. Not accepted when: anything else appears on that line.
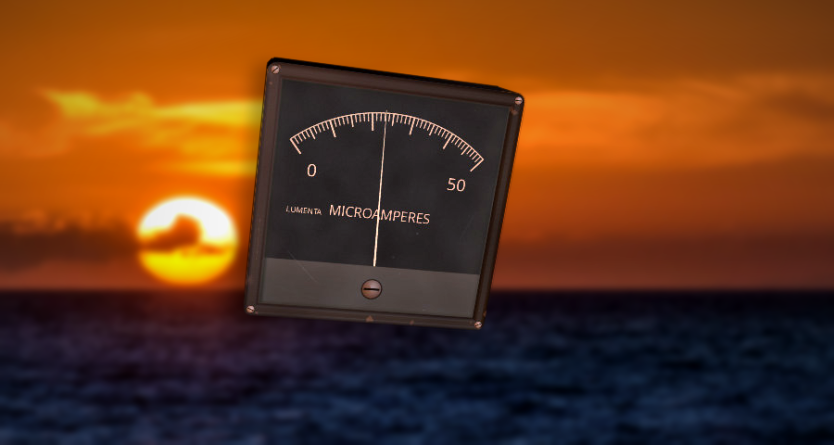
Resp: 23 µA
